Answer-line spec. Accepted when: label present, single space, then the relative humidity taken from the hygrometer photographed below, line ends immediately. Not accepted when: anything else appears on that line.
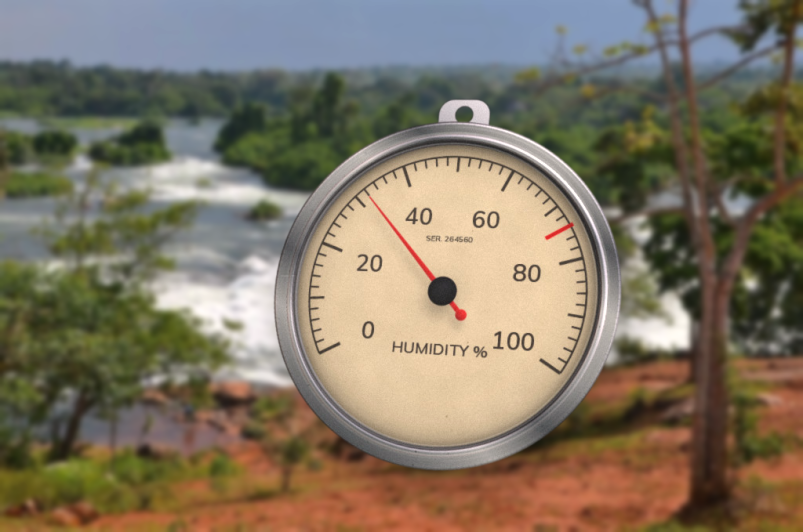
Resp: 32 %
